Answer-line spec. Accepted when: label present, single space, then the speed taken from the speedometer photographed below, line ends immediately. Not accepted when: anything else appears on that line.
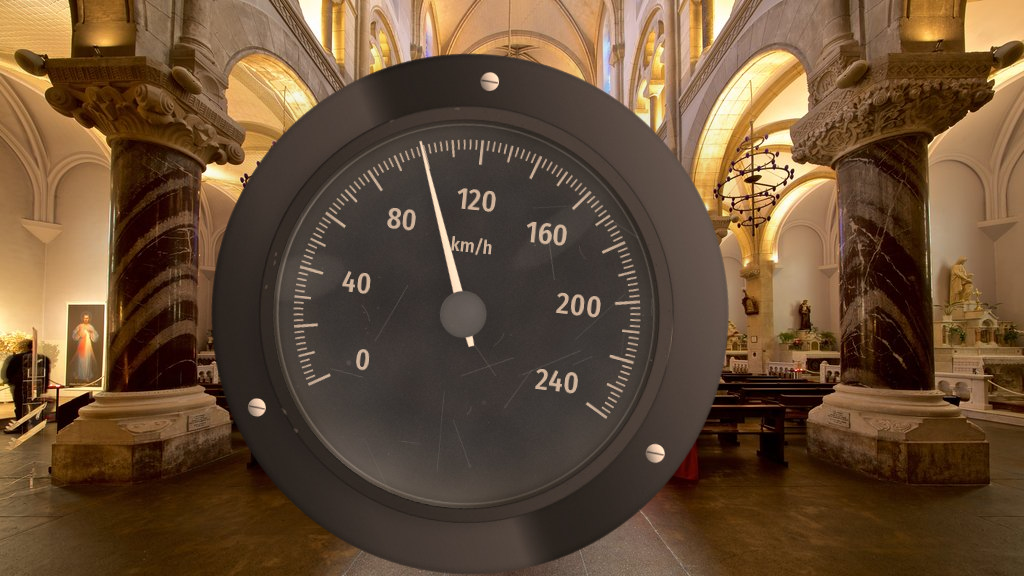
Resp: 100 km/h
